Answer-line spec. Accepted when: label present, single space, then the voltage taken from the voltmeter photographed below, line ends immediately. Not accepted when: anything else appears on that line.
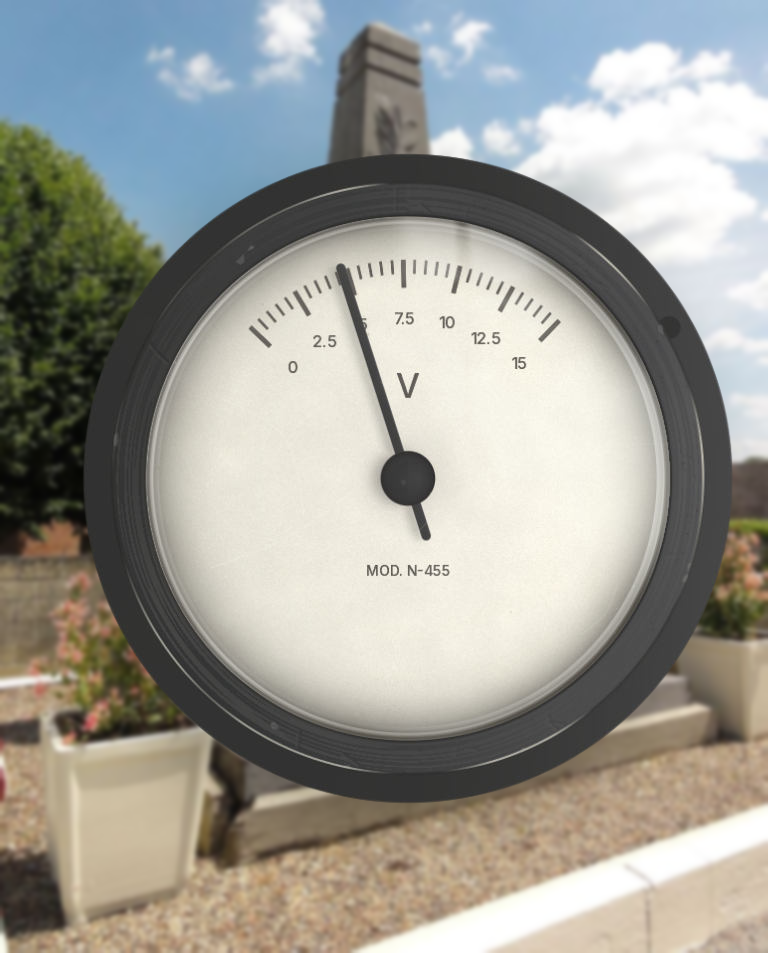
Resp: 4.75 V
